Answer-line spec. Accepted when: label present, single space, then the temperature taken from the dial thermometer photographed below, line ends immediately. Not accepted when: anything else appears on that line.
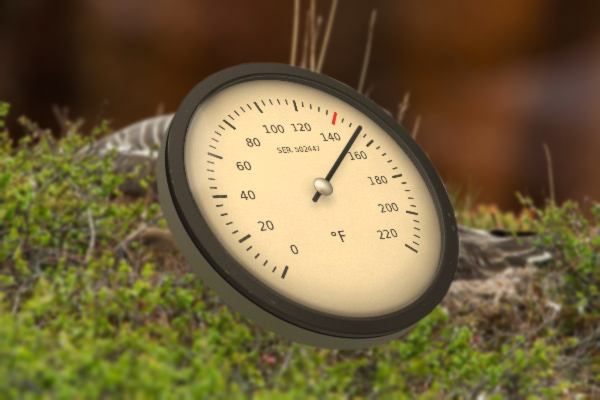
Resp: 152 °F
